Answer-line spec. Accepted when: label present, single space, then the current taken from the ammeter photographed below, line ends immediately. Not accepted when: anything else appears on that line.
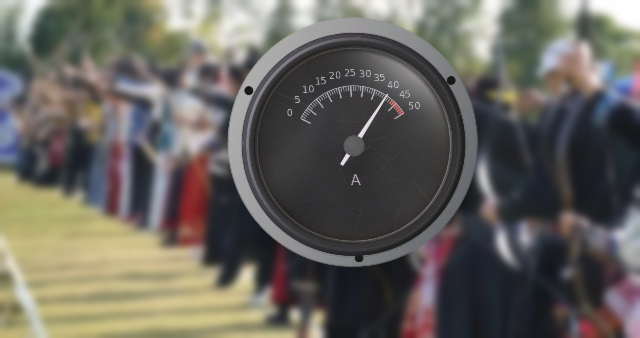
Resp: 40 A
